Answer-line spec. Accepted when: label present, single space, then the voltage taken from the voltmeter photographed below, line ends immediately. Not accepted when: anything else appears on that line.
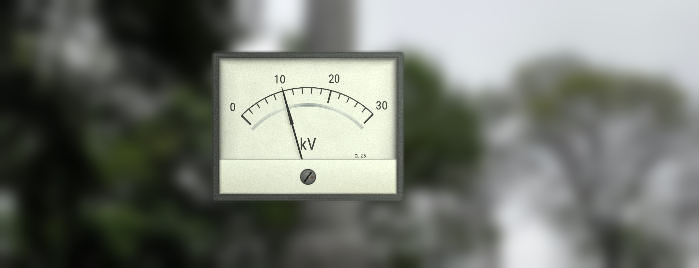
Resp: 10 kV
